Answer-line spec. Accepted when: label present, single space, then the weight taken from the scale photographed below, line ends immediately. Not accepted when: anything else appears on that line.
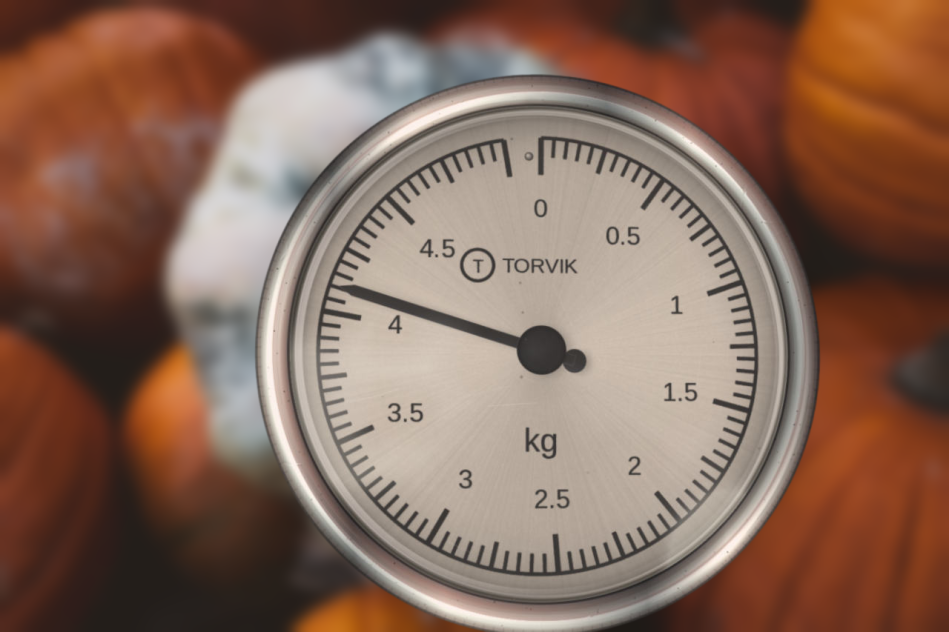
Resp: 4.1 kg
